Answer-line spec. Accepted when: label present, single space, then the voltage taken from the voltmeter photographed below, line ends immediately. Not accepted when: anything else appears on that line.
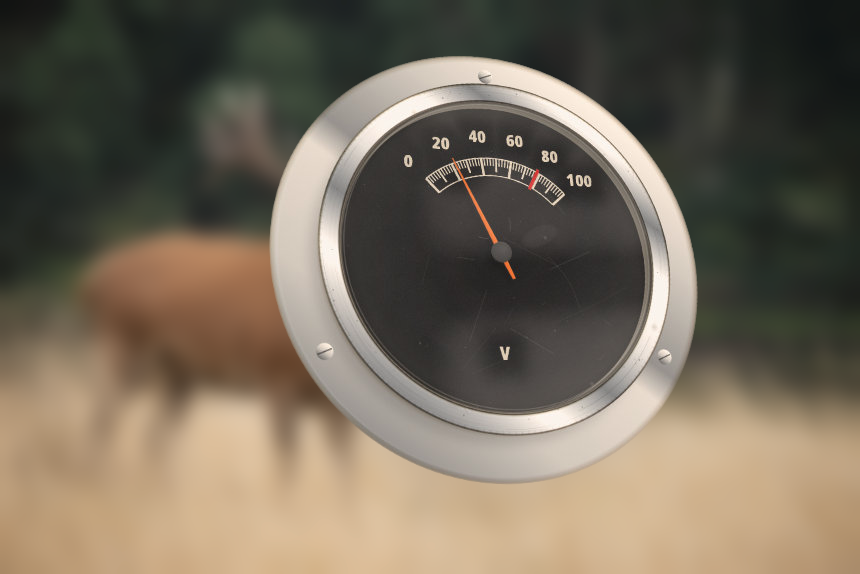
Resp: 20 V
